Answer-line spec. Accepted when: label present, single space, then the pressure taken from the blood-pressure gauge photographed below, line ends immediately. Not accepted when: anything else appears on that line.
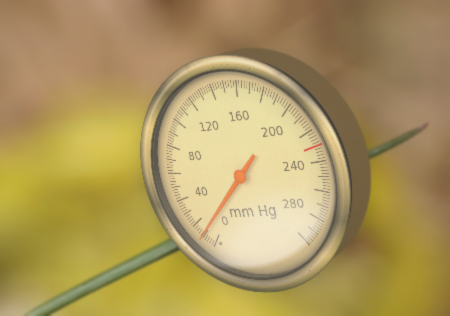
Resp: 10 mmHg
